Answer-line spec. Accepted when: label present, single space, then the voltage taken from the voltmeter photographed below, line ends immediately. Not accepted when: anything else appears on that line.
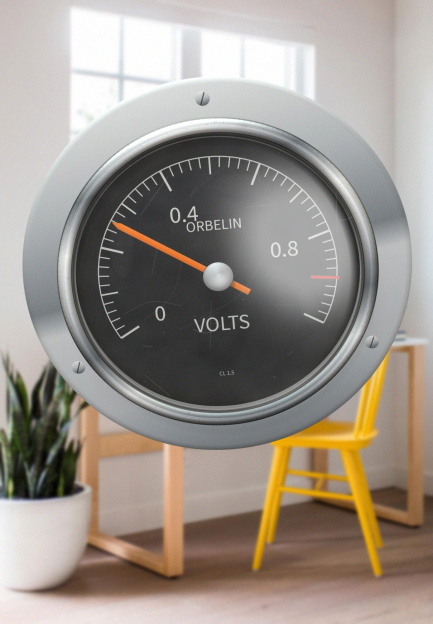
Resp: 0.26 V
